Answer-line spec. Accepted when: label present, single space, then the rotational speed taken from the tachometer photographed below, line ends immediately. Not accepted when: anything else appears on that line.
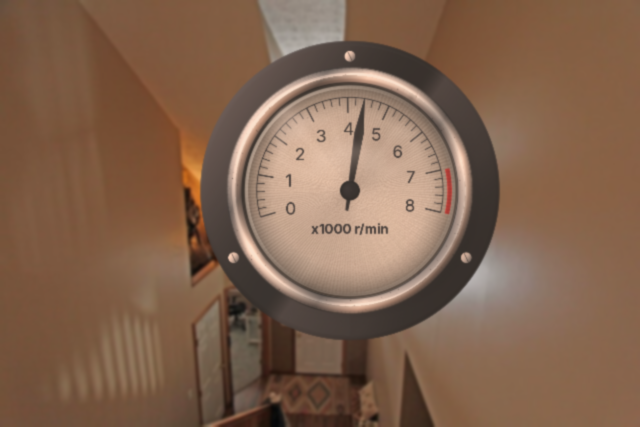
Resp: 4400 rpm
